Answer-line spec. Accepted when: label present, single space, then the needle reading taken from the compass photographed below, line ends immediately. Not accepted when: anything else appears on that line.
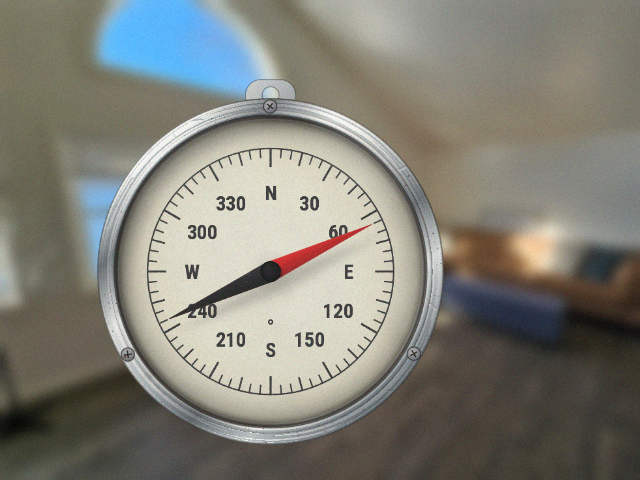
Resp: 65 °
